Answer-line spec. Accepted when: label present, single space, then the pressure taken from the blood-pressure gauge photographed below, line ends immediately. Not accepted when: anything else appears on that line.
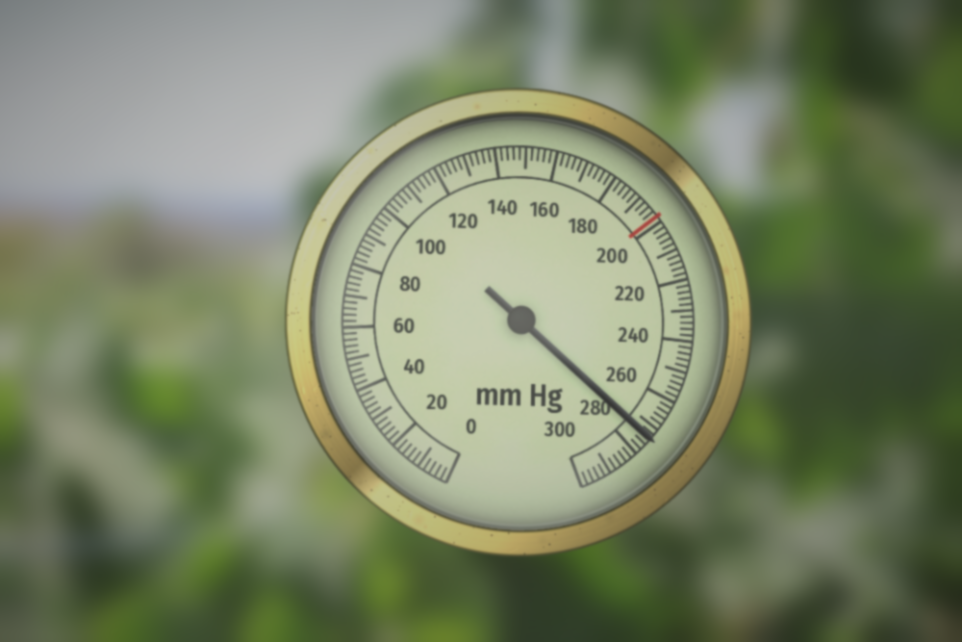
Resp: 274 mmHg
